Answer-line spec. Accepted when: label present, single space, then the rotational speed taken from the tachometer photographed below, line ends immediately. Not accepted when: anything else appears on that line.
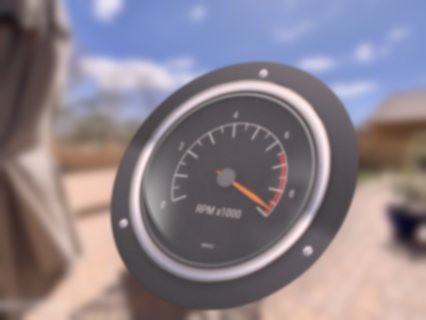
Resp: 8750 rpm
